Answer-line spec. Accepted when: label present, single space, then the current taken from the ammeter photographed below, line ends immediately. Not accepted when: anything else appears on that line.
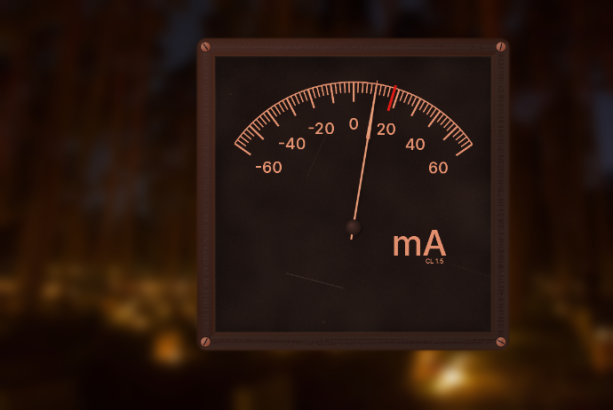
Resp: 10 mA
